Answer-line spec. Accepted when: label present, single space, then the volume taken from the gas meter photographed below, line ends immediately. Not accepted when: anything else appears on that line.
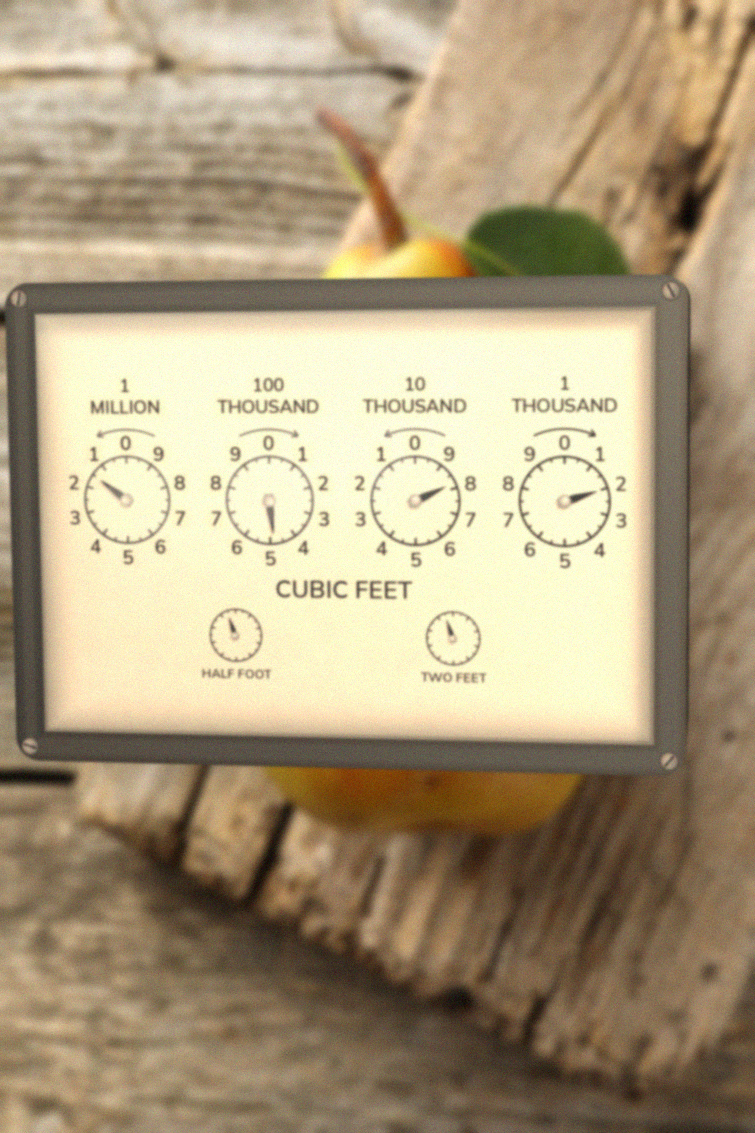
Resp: 148200 ft³
